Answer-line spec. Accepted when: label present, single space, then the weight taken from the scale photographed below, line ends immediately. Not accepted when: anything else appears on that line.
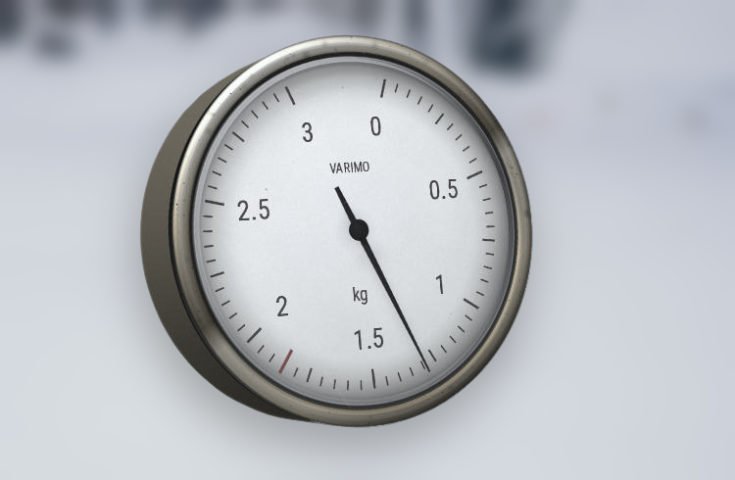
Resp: 1.3 kg
